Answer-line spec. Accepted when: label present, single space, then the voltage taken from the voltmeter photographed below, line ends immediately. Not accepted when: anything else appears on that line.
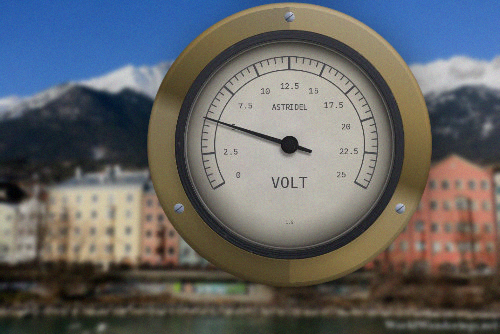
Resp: 5 V
